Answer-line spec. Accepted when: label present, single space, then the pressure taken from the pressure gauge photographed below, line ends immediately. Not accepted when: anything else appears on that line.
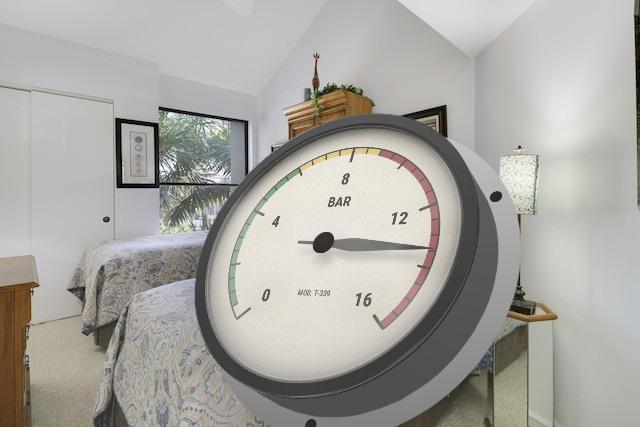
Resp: 13.5 bar
